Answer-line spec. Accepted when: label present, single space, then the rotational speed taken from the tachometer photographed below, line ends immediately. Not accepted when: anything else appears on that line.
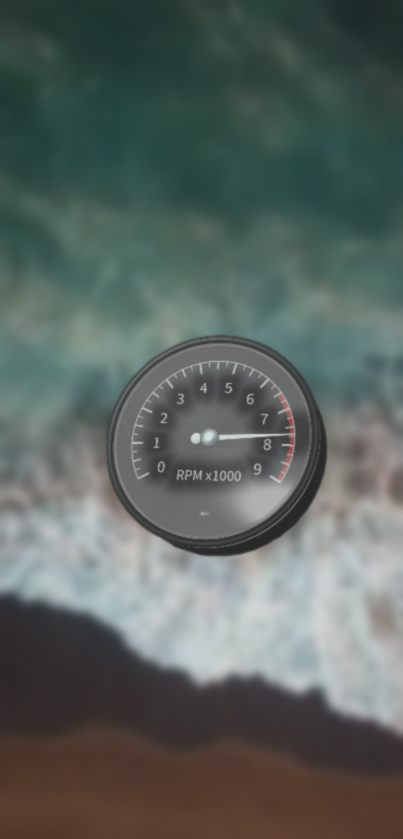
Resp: 7750 rpm
